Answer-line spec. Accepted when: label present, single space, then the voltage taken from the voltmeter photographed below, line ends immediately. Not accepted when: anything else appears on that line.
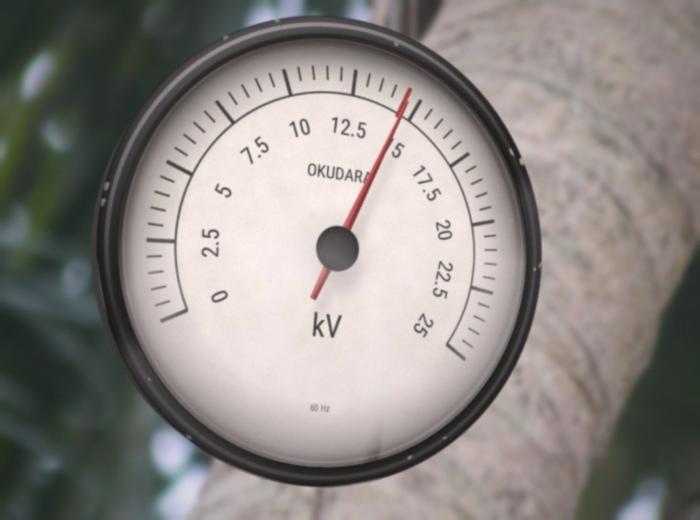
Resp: 14.5 kV
